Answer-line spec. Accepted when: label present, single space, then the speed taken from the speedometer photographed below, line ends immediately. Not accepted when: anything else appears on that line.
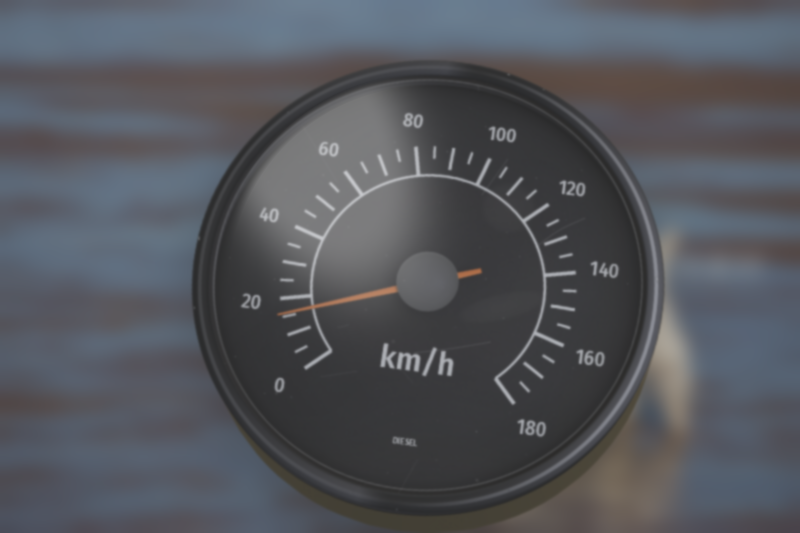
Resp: 15 km/h
